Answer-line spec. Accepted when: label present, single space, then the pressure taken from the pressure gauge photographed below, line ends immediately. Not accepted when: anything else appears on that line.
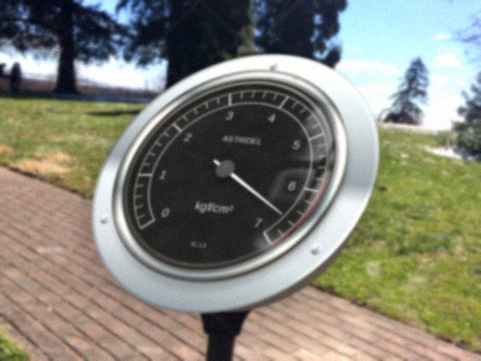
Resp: 6.6 kg/cm²
